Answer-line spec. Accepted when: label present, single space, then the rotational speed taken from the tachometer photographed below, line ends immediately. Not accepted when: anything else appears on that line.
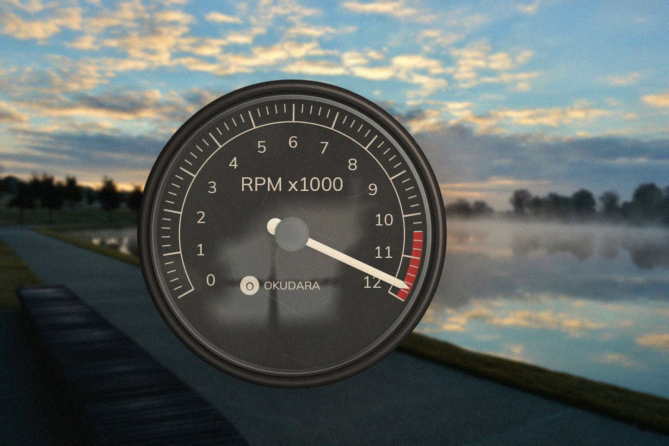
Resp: 11700 rpm
